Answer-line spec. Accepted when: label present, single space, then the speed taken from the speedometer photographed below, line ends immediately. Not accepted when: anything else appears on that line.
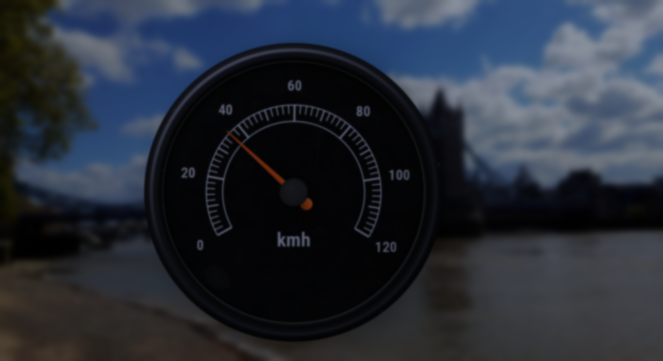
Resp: 36 km/h
